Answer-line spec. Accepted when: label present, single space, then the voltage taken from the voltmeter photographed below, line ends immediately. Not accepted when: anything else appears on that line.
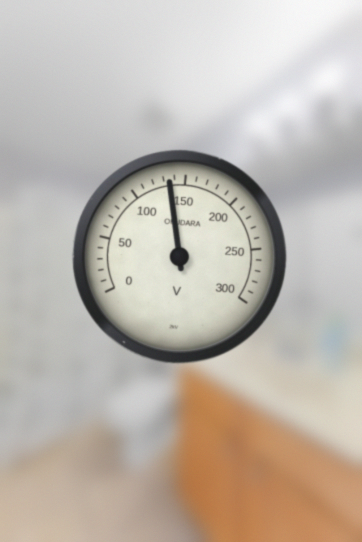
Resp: 135 V
